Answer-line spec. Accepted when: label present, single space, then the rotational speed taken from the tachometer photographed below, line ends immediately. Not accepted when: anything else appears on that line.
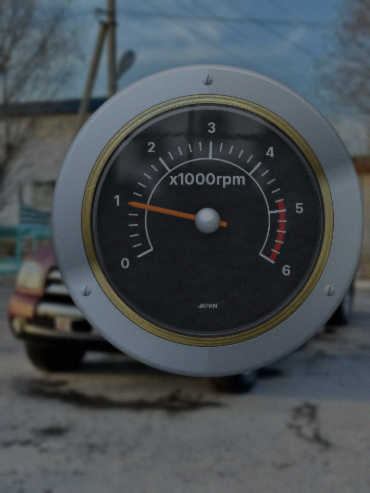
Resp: 1000 rpm
